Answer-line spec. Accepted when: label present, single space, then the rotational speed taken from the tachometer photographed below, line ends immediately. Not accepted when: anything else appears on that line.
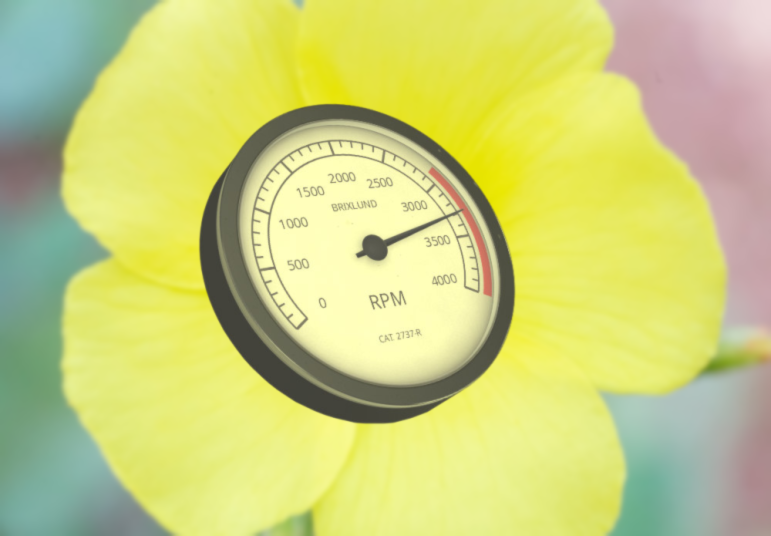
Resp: 3300 rpm
